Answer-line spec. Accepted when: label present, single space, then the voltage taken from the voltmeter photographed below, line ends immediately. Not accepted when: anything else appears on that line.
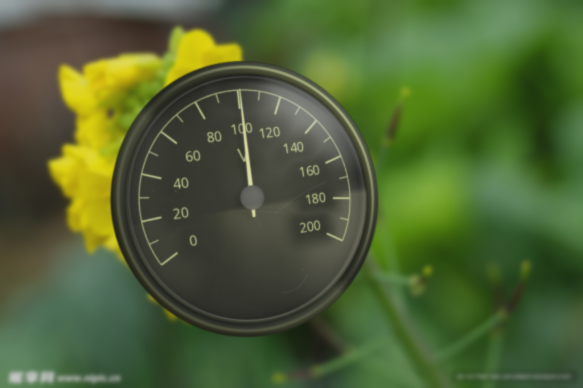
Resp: 100 V
